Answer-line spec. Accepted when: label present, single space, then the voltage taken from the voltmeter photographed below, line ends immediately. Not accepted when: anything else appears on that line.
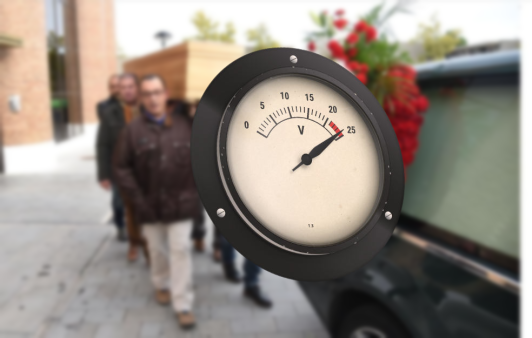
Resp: 24 V
